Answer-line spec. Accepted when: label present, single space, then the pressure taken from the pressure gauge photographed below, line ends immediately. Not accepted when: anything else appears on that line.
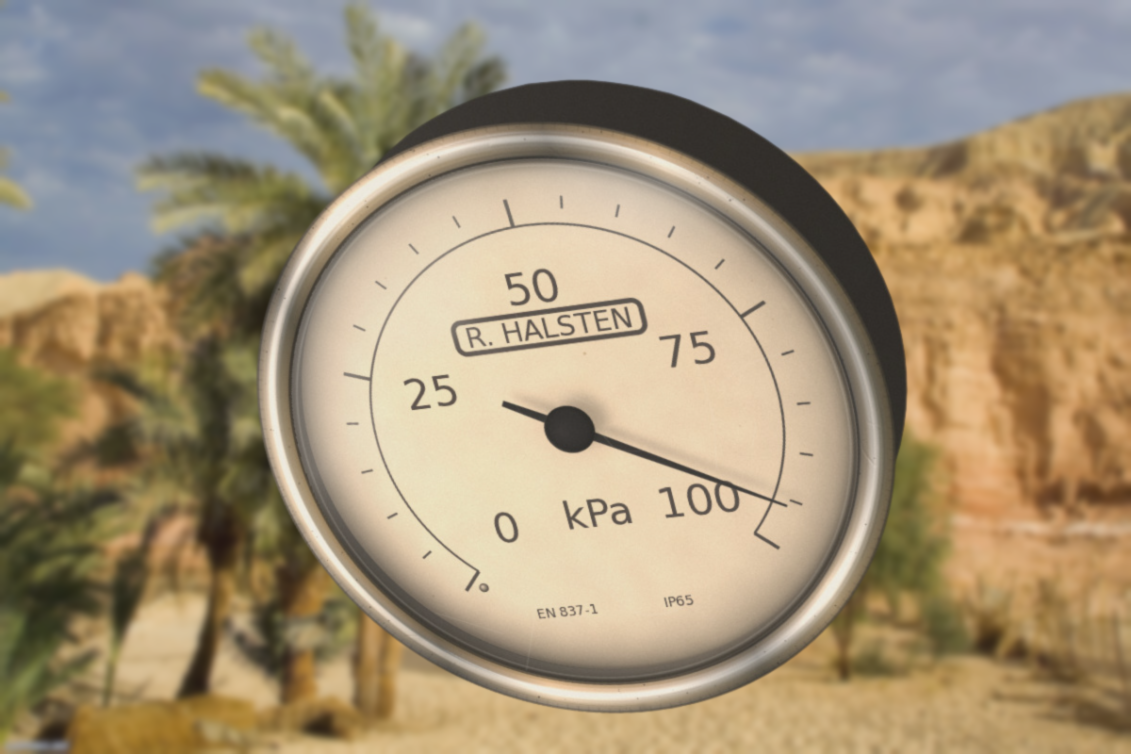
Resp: 95 kPa
